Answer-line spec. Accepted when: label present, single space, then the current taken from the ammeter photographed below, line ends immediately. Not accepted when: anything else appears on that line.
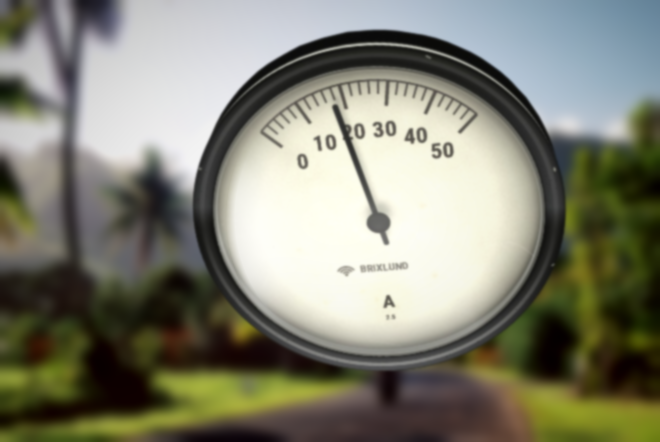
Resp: 18 A
